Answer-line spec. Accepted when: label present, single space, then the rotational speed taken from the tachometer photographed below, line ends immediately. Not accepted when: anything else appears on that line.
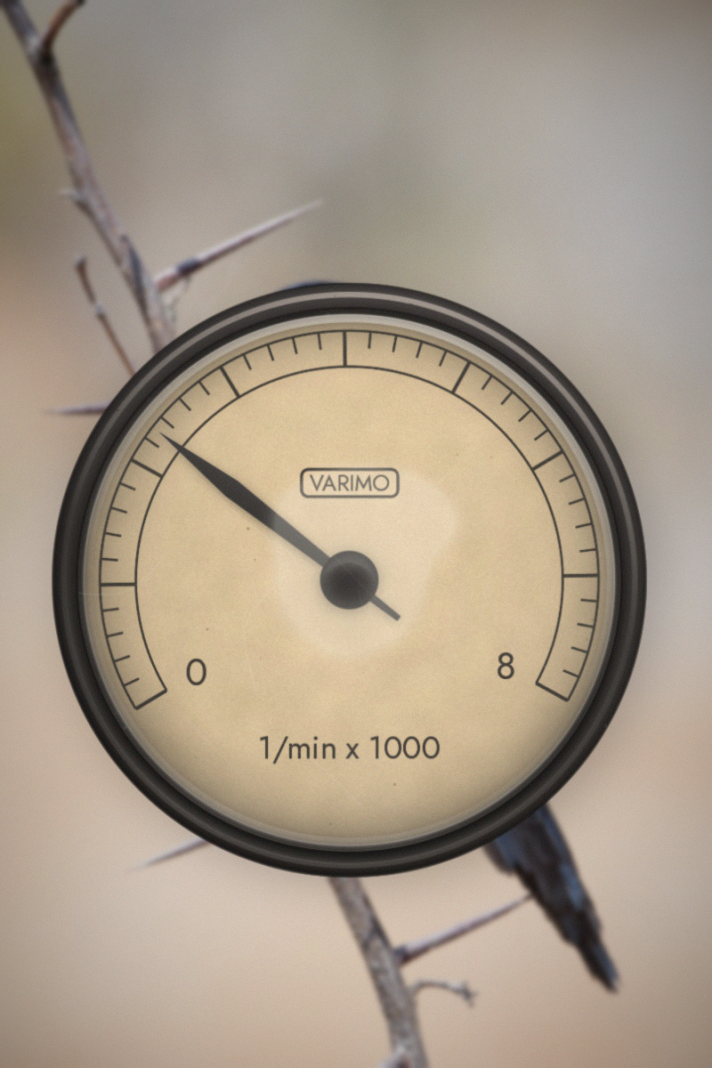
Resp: 2300 rpm
